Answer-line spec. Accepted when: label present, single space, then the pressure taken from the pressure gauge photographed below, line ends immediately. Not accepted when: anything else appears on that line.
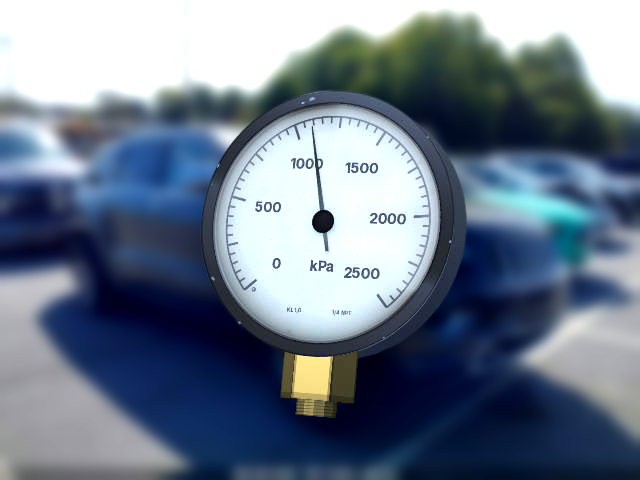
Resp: 1100 kPa
